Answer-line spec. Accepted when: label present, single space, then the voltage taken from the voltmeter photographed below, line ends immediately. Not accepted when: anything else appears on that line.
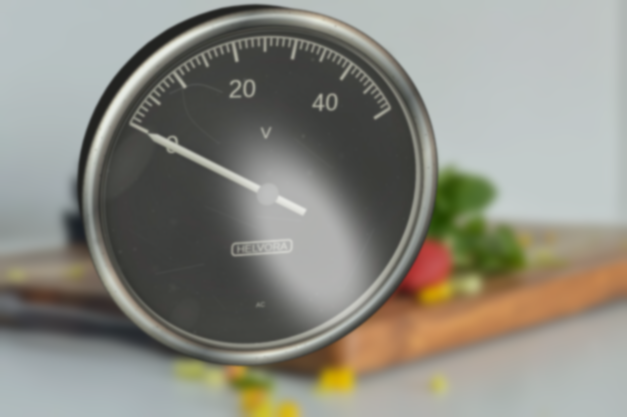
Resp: 0 V
